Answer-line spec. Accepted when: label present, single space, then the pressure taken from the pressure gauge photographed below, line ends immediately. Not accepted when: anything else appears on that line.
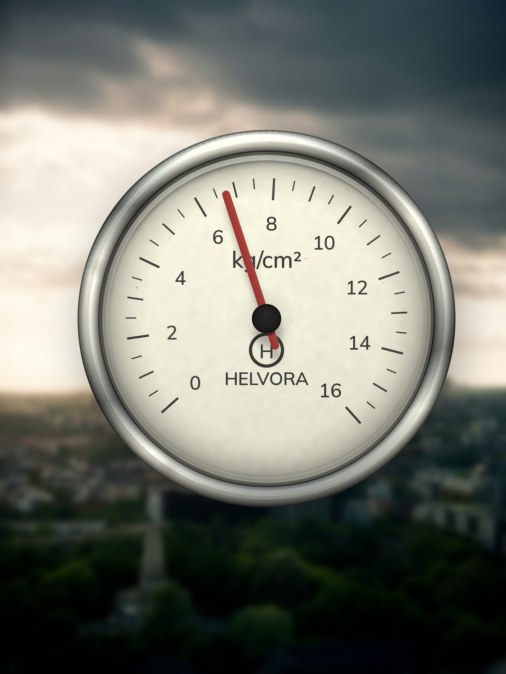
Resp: 6.75 kg/cm²
